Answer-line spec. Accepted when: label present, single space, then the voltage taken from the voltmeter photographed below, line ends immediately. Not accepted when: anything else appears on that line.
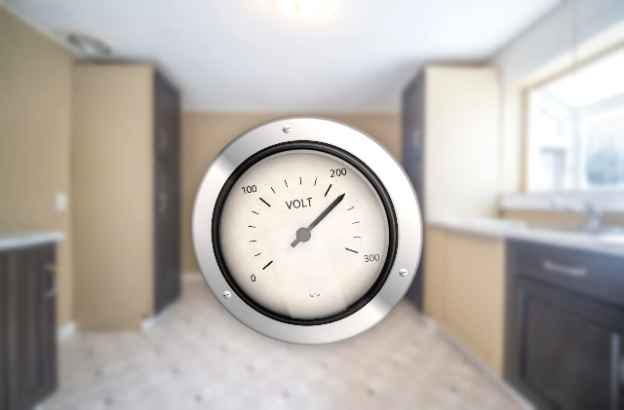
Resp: 220 V
